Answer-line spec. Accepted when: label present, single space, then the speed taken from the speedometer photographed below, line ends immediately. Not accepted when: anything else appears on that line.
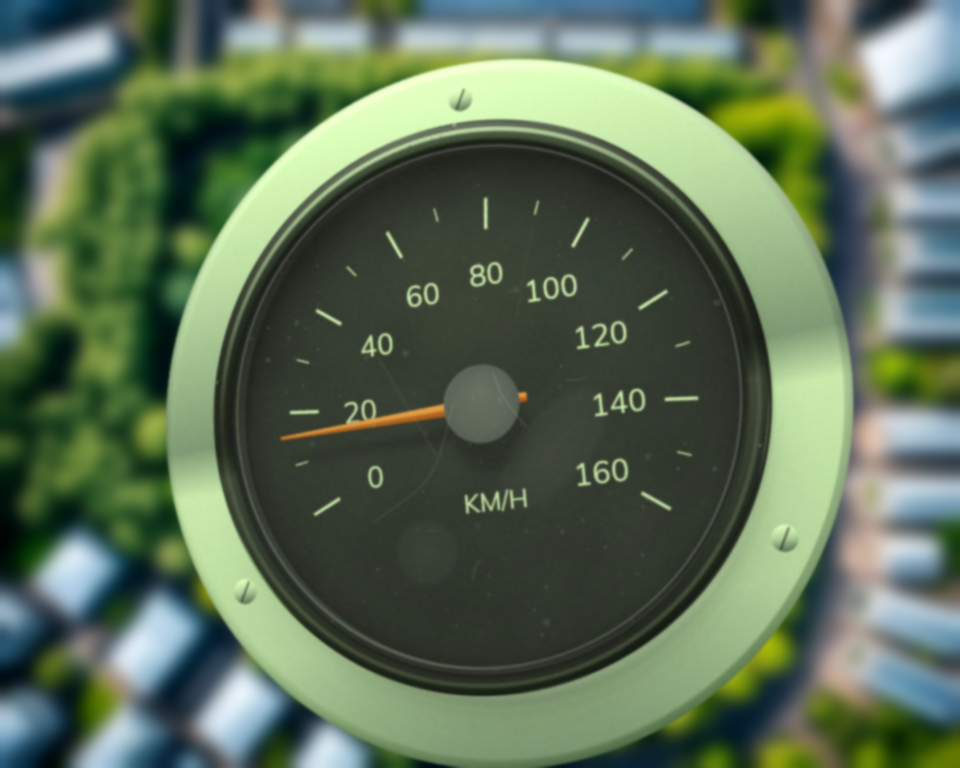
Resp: 15 km/h
